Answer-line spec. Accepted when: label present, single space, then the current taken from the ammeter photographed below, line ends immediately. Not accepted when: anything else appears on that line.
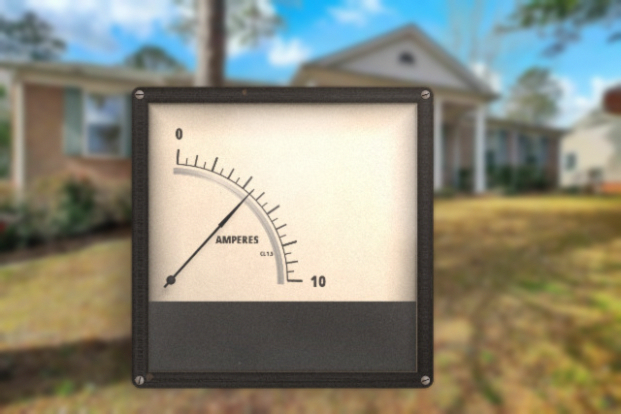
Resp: 4.5 A
